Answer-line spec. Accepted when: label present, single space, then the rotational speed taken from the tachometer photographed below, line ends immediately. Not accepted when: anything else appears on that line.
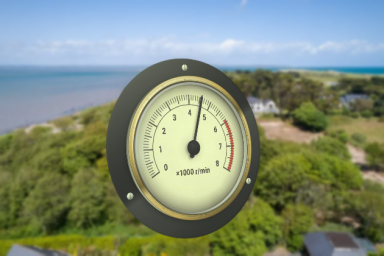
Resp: 4500 rpm
